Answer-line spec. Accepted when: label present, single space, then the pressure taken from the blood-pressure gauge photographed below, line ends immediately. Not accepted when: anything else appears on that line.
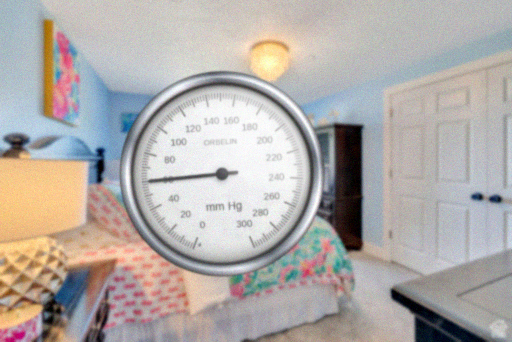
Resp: 60 mmHg
